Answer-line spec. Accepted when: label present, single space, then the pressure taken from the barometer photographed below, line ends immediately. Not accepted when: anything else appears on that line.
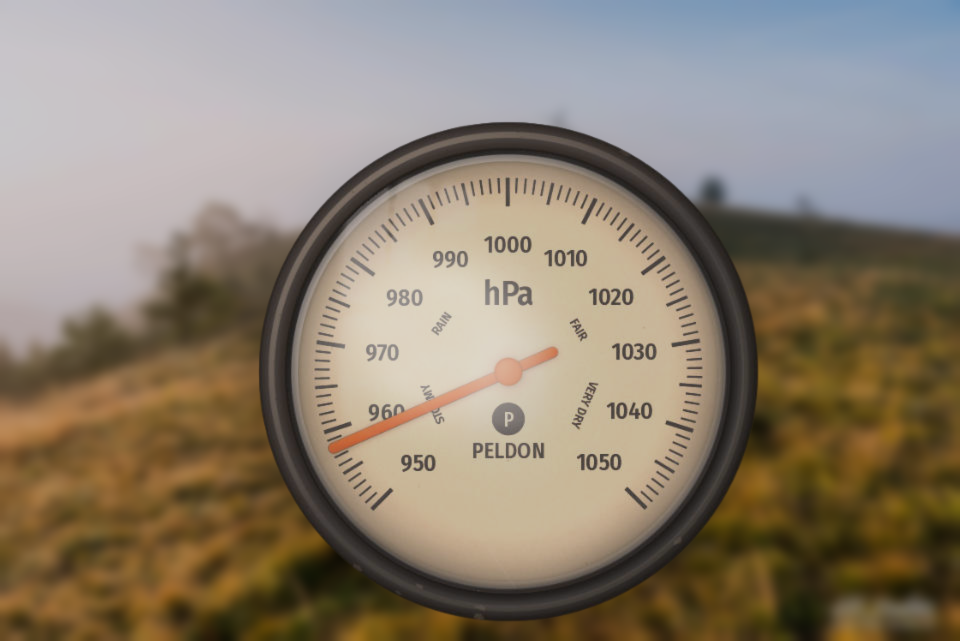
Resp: 958 hPa
